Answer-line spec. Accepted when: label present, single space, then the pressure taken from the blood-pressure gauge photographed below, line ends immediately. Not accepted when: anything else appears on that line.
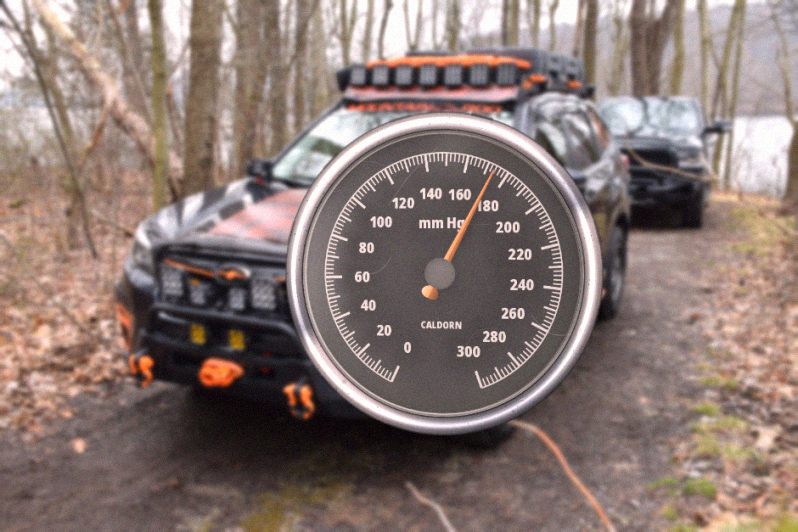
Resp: 174 mmHg
